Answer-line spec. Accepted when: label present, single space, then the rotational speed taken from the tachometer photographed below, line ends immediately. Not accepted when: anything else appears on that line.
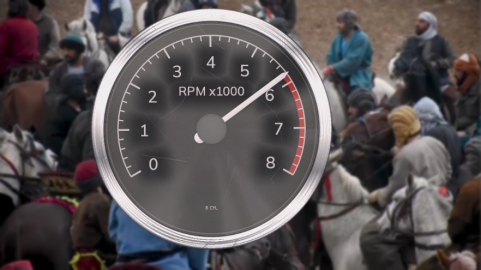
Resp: 5800 rpm
